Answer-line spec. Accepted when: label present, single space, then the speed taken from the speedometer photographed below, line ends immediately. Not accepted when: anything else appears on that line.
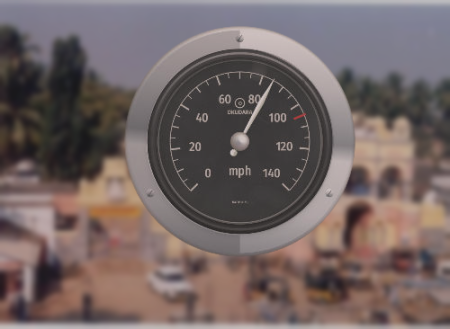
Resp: 85 mph
